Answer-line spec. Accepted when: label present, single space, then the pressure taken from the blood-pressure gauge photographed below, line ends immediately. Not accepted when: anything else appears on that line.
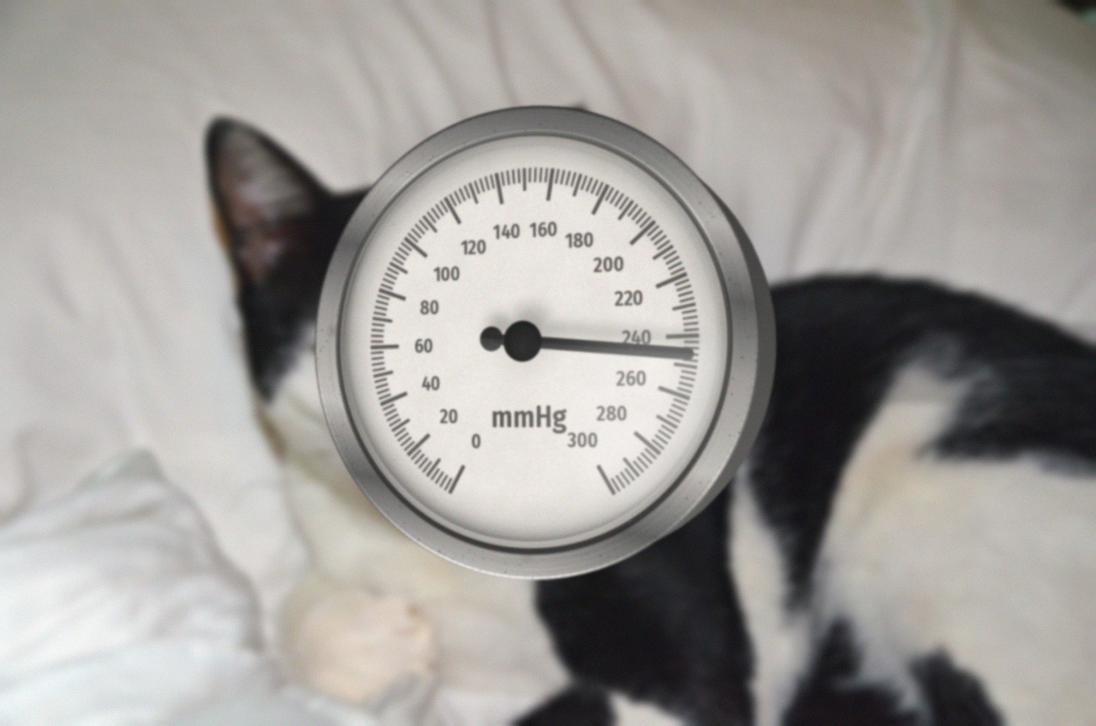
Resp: 246 mmHg
